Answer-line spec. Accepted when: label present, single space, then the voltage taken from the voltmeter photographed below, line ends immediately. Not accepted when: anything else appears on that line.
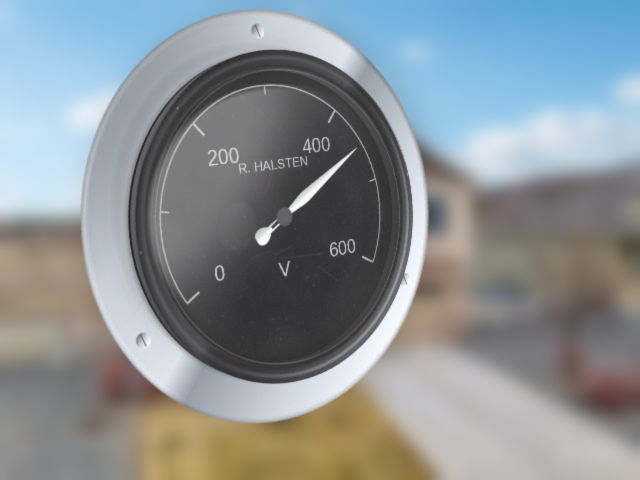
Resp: 450 V
